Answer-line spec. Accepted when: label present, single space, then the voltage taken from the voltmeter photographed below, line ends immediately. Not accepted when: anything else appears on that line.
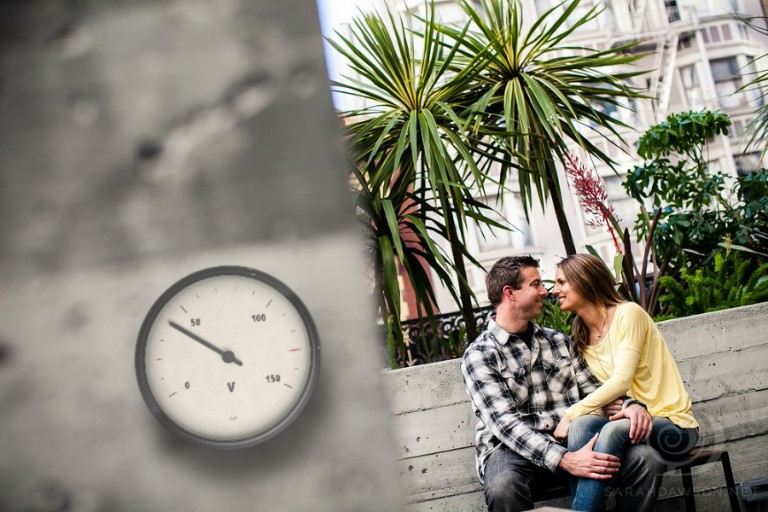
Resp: 40 V
